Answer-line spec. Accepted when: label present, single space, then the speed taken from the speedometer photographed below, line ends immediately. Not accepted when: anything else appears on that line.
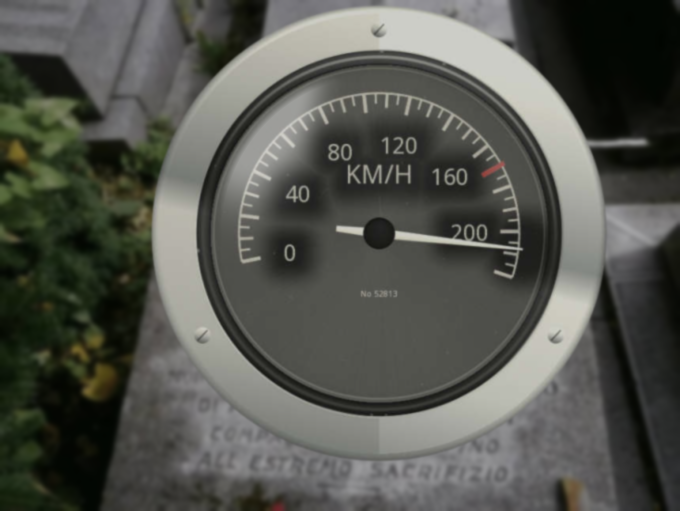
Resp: 207.5 km/h
